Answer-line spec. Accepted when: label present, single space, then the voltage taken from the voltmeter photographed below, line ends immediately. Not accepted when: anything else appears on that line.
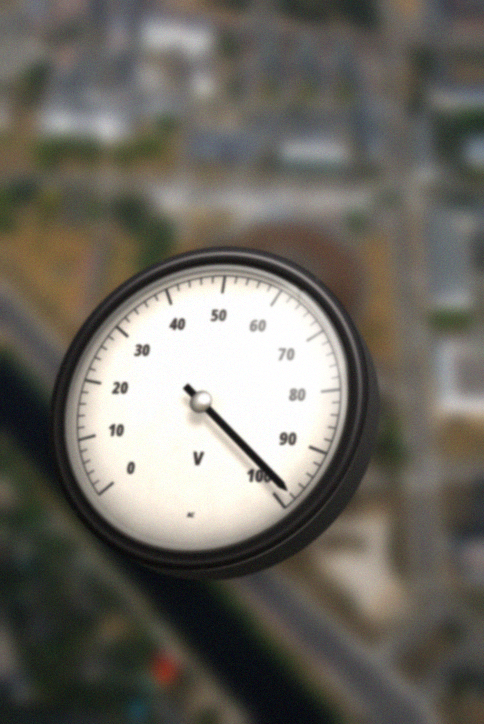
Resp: 98 V
